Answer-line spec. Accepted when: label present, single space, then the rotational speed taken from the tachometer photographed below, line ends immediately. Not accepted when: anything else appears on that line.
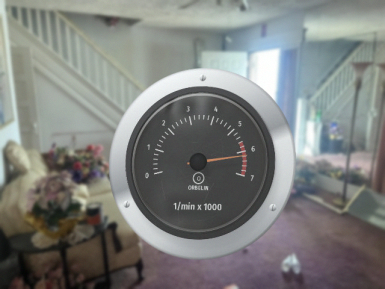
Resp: 6200 rpm
